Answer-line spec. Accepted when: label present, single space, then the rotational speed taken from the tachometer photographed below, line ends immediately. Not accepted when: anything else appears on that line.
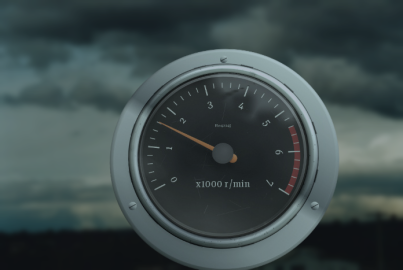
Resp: 1600 rpm
